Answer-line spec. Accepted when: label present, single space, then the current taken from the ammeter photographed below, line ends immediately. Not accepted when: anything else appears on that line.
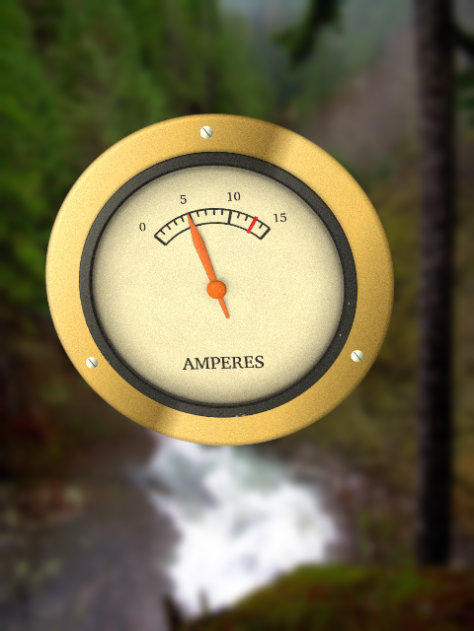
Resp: 5 A
